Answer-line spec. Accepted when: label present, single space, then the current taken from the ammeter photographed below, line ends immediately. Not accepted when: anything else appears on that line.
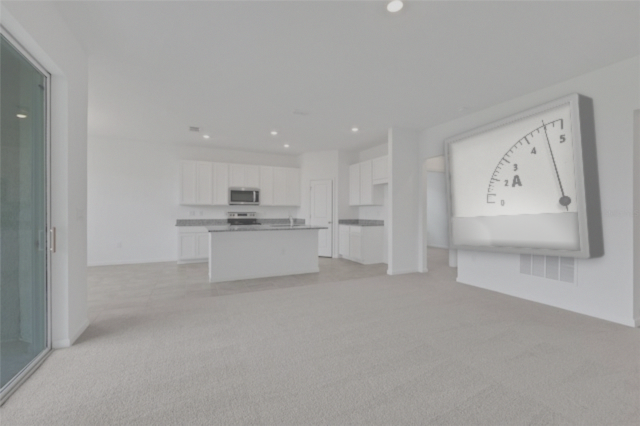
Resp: 4.6 A
